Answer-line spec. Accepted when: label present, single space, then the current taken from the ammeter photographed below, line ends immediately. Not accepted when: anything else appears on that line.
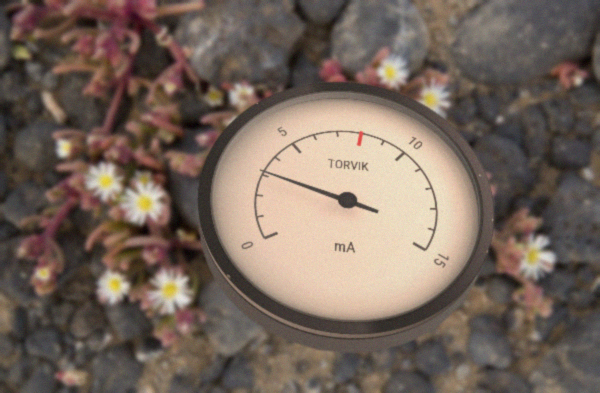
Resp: 3 mA
